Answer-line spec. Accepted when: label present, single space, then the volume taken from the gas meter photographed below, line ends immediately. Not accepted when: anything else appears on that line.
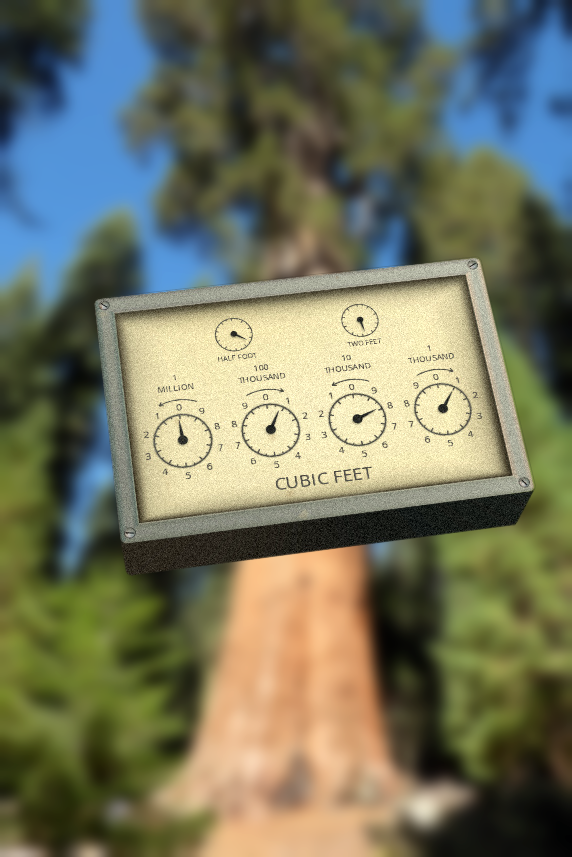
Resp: 8100 ft³
